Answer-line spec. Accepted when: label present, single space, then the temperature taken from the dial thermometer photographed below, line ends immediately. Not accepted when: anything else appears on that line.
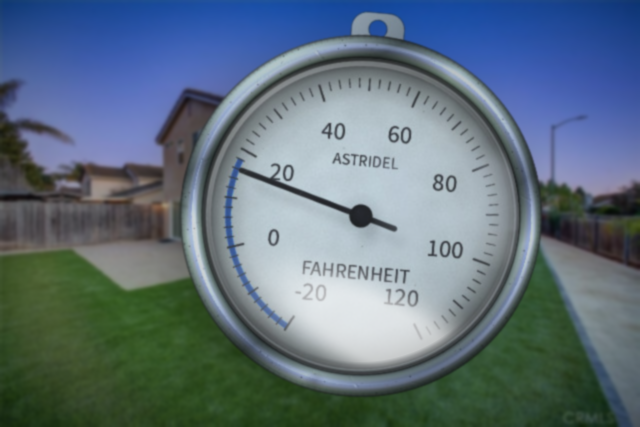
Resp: 16 °F
